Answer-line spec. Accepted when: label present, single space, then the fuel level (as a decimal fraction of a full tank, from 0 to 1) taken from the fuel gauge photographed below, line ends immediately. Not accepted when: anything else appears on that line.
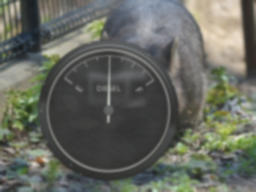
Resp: 0.5
